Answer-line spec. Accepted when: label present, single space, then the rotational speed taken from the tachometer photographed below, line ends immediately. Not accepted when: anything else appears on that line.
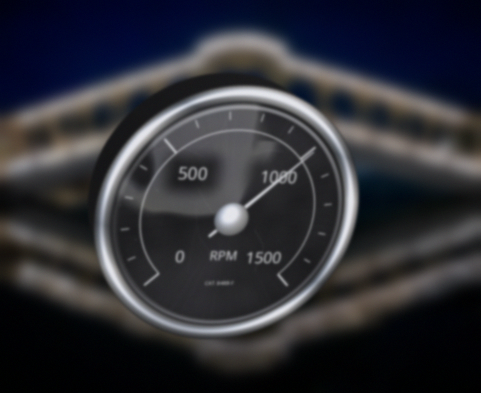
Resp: 1000 rpm
